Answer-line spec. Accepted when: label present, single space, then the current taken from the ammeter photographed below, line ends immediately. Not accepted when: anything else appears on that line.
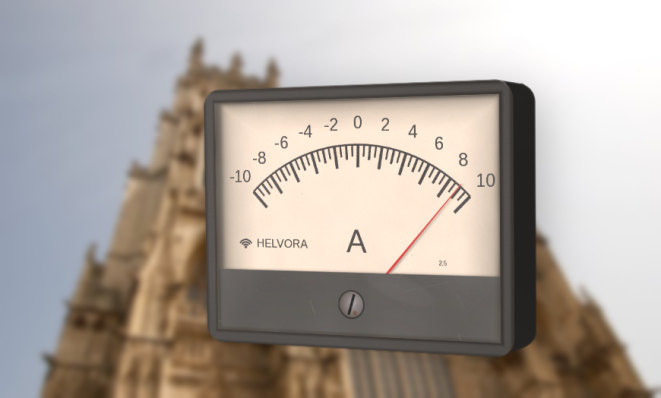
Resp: 9 A
